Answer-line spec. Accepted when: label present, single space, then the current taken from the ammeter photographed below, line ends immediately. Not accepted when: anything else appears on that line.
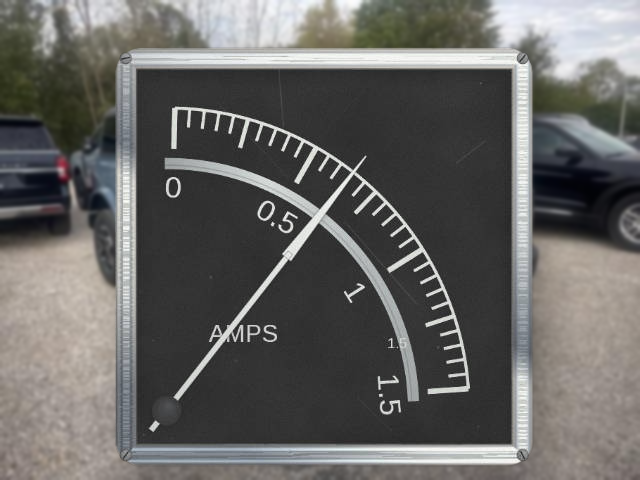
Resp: 0.65 A
